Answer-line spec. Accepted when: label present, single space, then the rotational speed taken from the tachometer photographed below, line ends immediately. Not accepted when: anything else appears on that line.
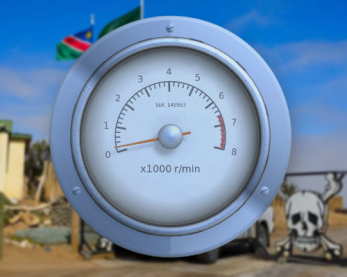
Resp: 200 rpm
